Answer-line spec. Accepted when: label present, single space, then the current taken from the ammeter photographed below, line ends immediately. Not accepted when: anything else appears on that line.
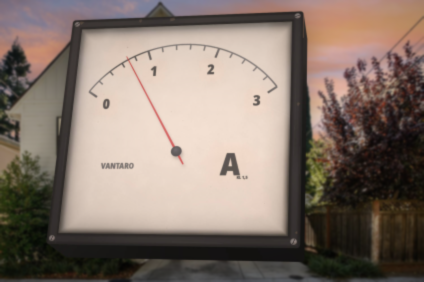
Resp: 0.7 A
